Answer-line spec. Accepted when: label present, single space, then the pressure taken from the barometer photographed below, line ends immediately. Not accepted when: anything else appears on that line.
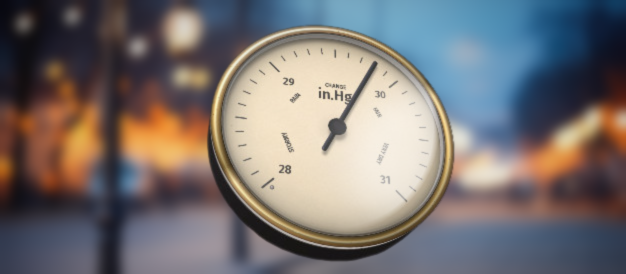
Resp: 29.8 inHg
